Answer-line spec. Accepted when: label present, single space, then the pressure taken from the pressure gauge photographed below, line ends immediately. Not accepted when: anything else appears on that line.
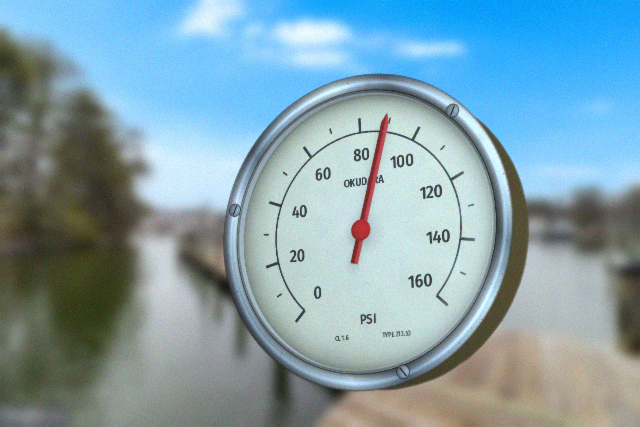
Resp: 90 psi
